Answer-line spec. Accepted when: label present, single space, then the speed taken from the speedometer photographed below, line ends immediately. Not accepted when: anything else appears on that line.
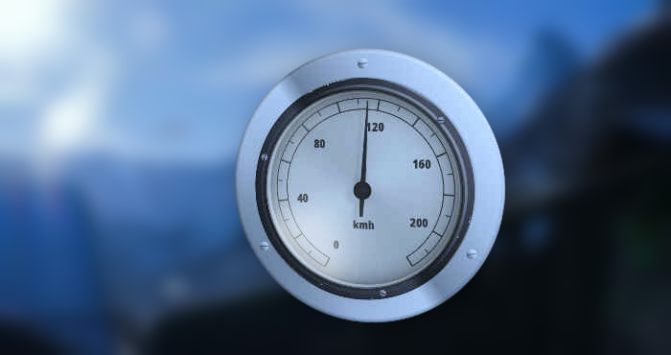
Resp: 115 km/h
